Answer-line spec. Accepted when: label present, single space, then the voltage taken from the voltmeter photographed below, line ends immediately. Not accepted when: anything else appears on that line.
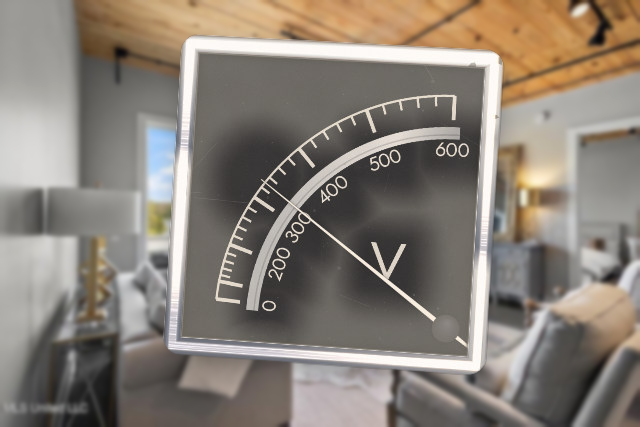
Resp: 330 V
